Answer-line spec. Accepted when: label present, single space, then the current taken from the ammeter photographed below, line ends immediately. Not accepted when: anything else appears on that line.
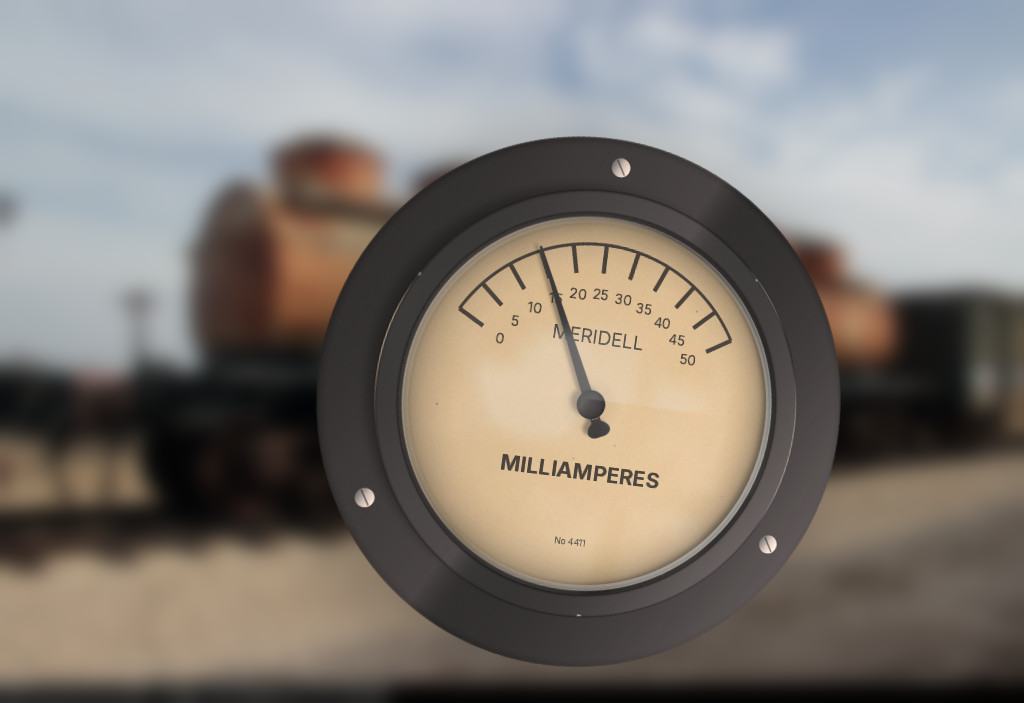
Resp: 15 mA
